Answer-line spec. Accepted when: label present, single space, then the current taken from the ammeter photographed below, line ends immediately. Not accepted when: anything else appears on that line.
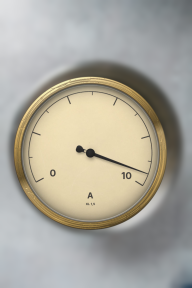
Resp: 9.5 A
